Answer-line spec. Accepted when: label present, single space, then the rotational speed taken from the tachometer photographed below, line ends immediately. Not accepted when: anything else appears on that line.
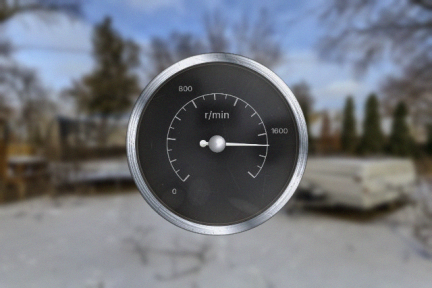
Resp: 1700 rpm
